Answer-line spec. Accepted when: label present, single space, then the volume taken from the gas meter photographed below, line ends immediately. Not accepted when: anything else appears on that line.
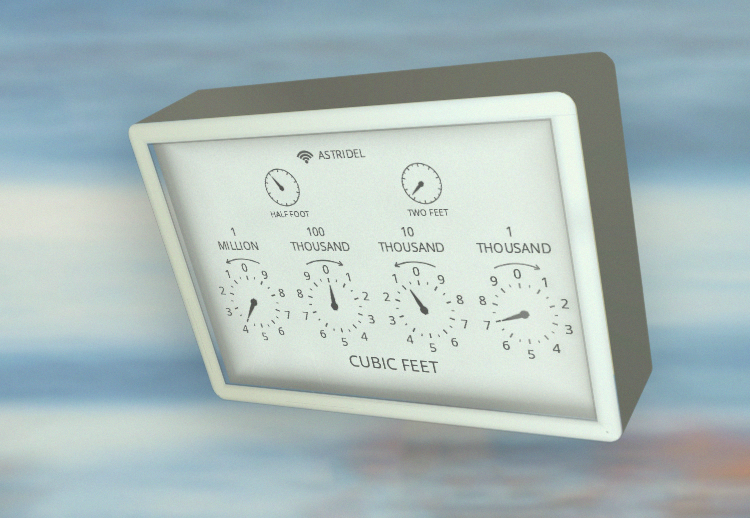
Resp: 400700 ft³
